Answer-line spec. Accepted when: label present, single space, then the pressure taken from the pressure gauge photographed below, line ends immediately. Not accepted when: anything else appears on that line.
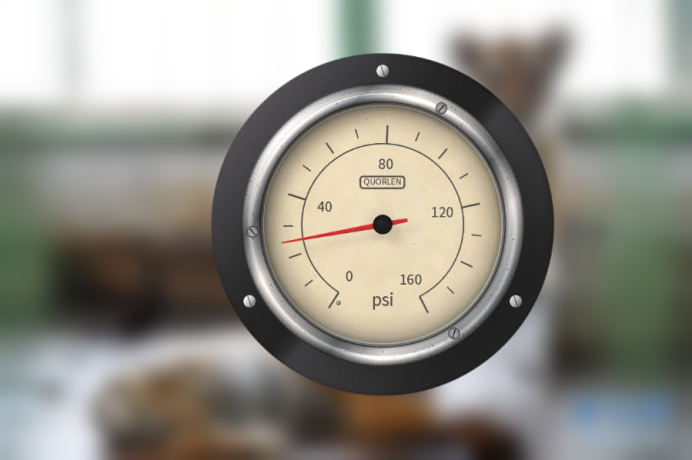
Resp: 25 psi
